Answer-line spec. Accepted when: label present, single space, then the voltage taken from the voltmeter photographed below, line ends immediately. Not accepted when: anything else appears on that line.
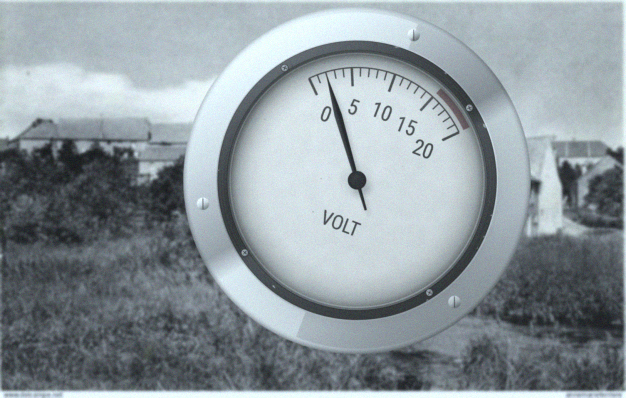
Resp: 2 V
